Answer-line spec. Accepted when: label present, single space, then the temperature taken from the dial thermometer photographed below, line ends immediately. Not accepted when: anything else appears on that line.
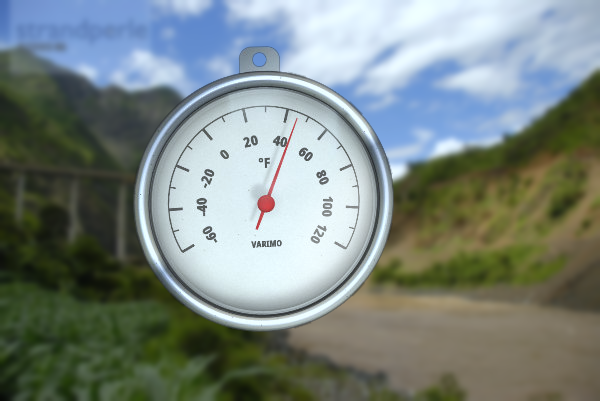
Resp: 45 °F
